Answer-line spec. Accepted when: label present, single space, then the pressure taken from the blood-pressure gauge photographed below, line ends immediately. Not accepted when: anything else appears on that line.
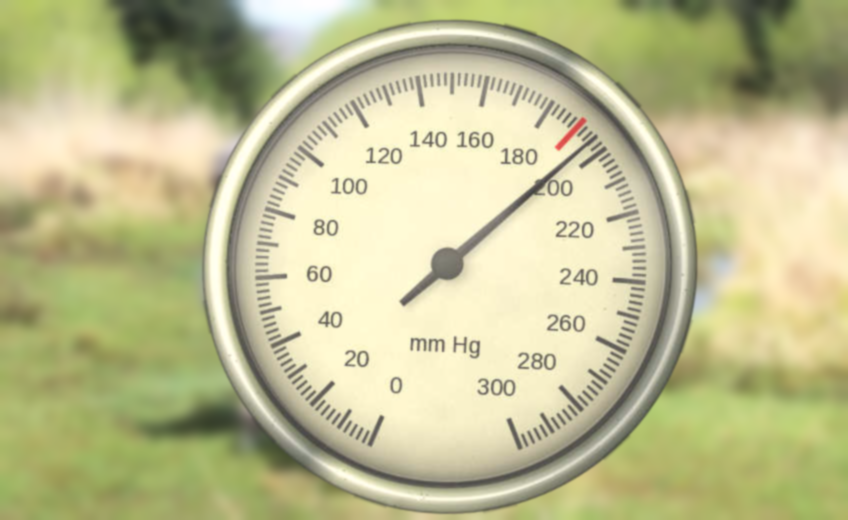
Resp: 196 mmHg
